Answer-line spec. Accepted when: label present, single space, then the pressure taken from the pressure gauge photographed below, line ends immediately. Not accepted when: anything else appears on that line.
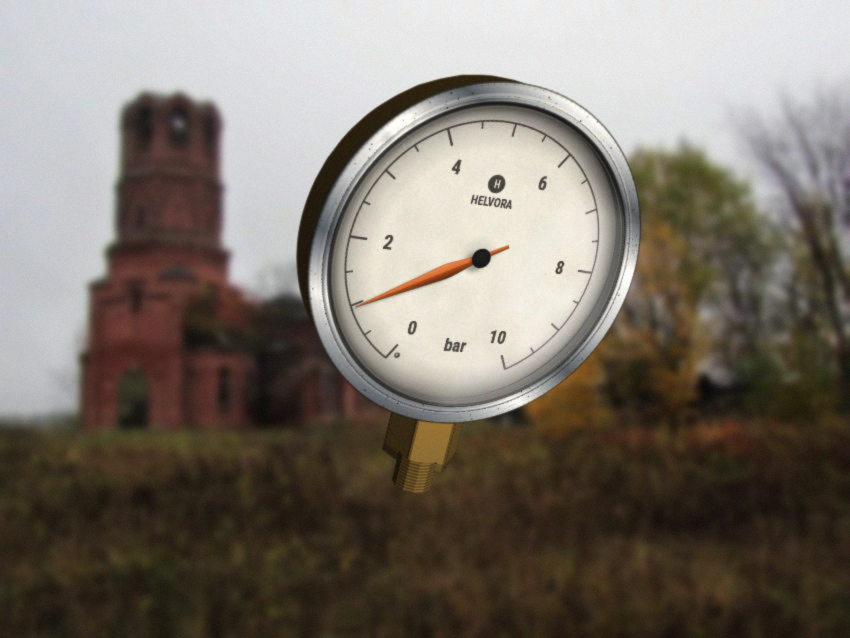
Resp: 1 bar
